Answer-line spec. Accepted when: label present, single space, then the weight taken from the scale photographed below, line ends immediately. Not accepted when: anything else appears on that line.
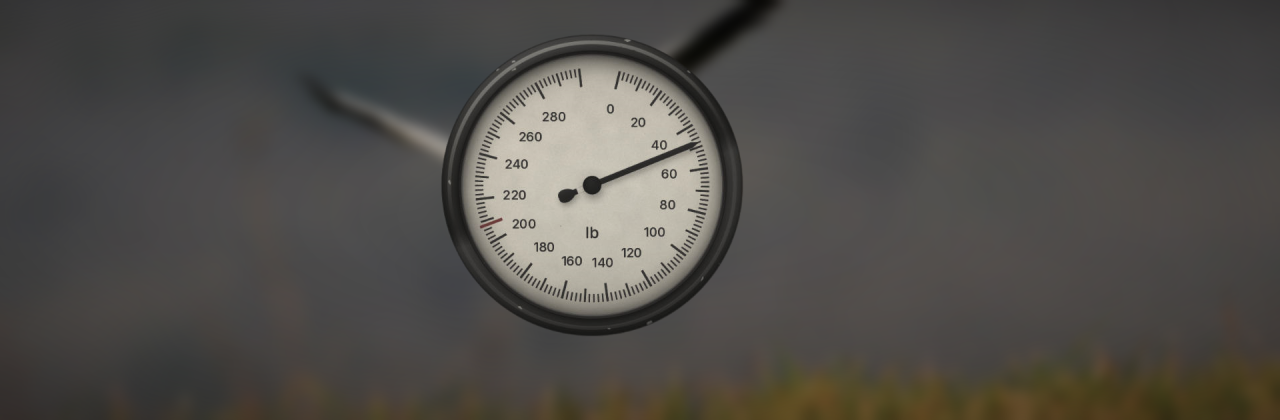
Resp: 48 lb
